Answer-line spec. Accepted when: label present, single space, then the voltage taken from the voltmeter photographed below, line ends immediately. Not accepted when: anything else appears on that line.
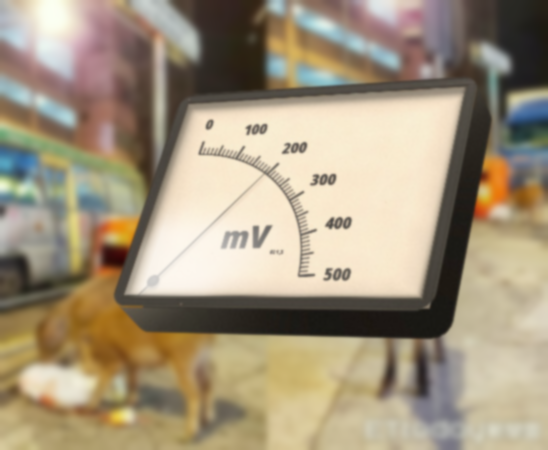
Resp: 200 mV
